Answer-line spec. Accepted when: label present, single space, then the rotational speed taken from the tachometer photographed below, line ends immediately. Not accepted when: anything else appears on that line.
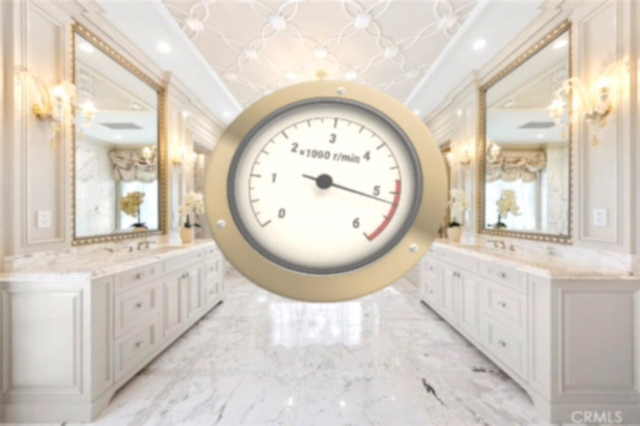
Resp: 5250 rpm
